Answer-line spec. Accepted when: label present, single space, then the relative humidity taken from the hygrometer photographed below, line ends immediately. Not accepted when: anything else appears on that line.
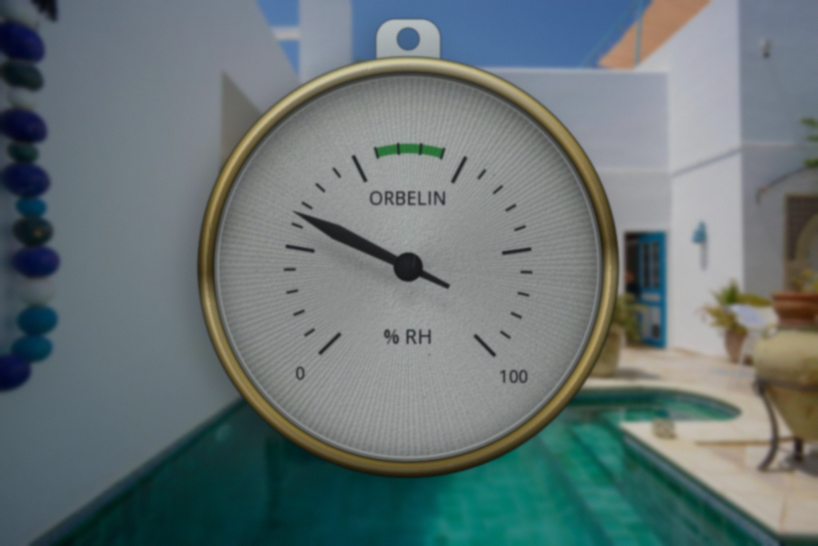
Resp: 26 %
